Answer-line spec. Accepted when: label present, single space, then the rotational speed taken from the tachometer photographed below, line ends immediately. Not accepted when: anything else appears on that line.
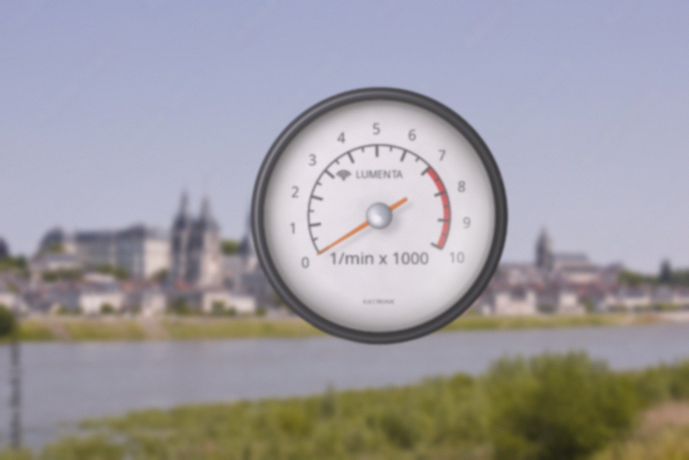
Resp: 0 rpm
